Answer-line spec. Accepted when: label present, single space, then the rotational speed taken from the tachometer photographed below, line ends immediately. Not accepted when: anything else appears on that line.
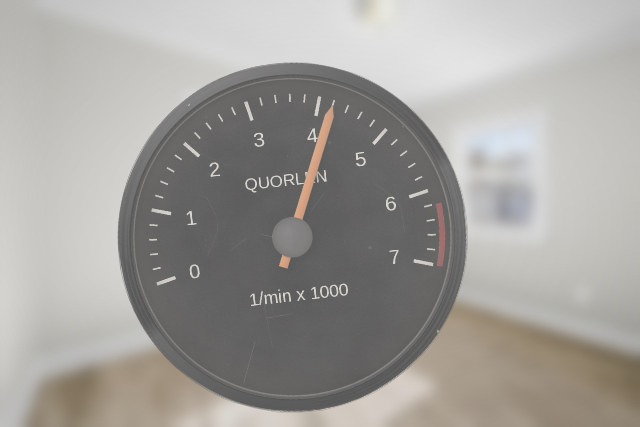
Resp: 4200 rpm
